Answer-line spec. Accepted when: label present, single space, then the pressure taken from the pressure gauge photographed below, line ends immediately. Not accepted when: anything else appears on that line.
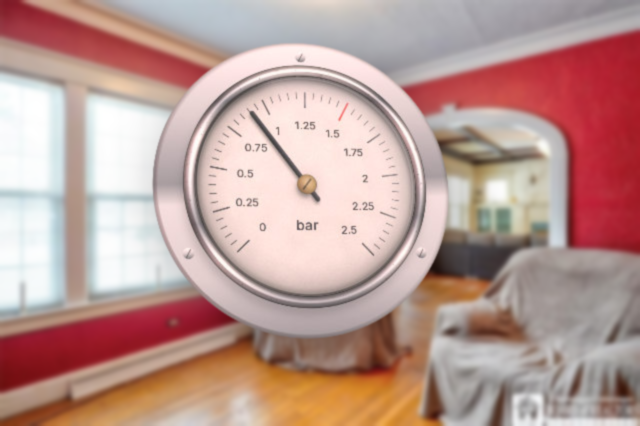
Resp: 0.9 bar
